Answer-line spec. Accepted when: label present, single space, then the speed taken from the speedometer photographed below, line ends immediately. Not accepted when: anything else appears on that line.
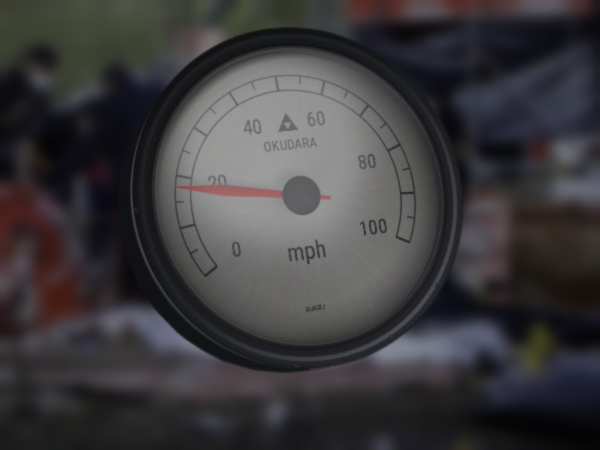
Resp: 17.5 mph
